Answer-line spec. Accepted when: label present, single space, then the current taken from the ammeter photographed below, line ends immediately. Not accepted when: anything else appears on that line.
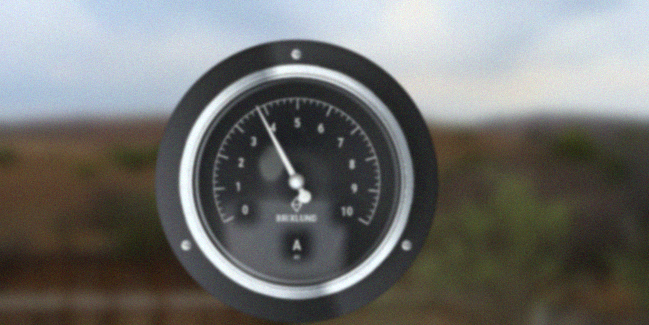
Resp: 3.8 A
